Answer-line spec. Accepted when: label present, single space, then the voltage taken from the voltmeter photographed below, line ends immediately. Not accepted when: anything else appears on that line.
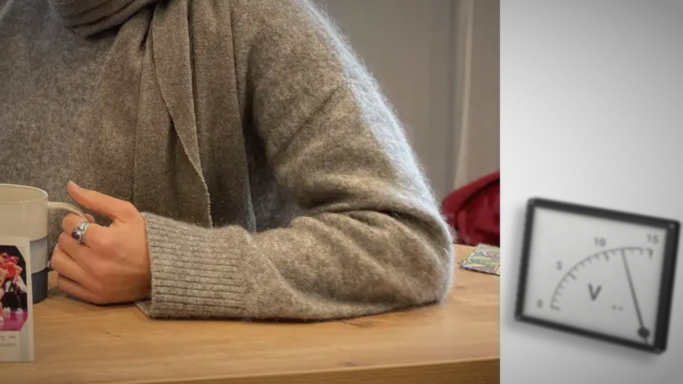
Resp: 12 V
